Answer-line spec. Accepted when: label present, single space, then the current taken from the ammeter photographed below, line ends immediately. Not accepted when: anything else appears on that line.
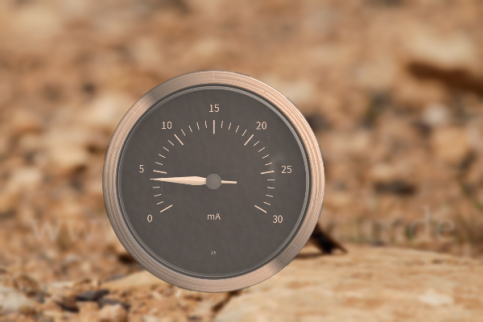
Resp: 4 mA
